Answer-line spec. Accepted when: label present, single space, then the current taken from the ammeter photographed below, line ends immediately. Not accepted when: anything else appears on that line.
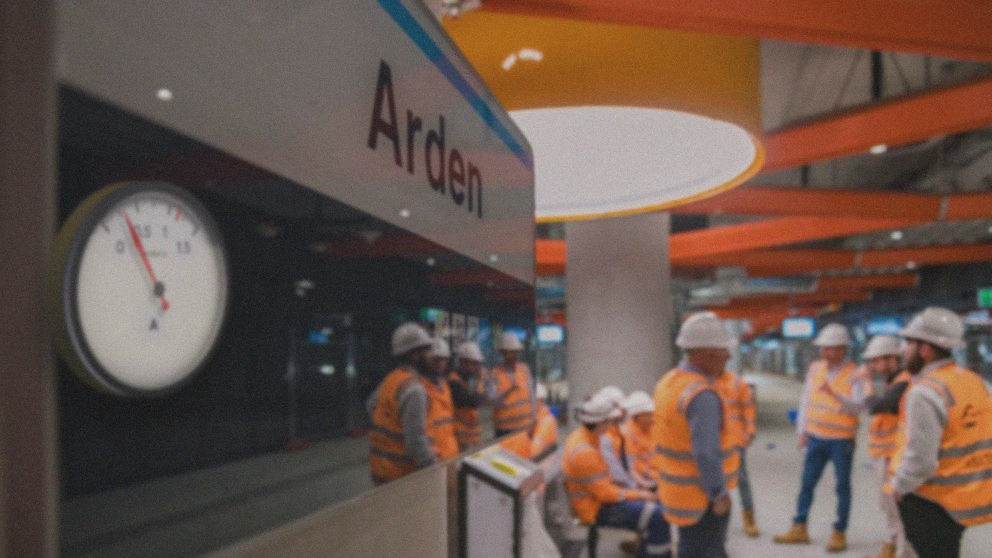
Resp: 0.25 A
